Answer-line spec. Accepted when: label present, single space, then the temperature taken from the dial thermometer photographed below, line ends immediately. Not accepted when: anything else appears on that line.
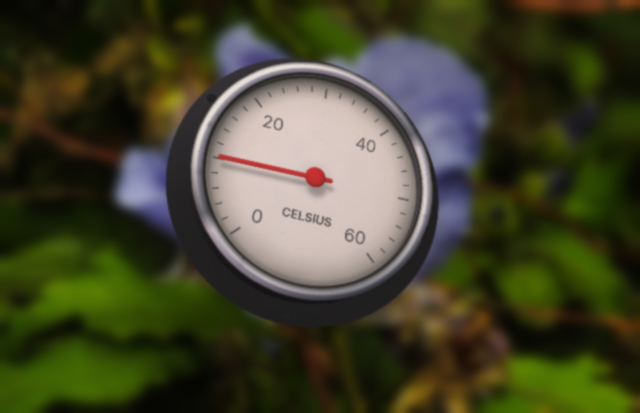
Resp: 10 °C
